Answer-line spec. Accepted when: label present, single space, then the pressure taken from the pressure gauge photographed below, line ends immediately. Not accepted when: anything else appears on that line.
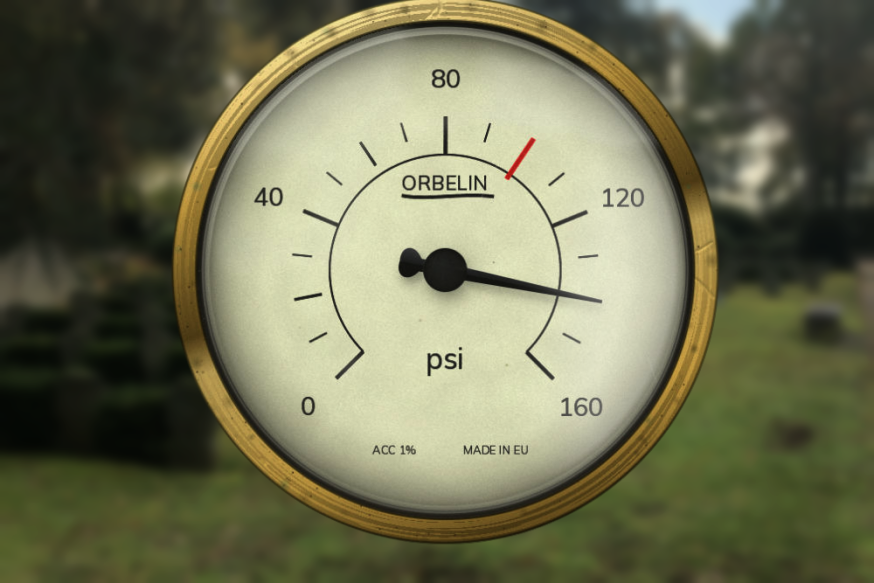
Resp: 140 psi
